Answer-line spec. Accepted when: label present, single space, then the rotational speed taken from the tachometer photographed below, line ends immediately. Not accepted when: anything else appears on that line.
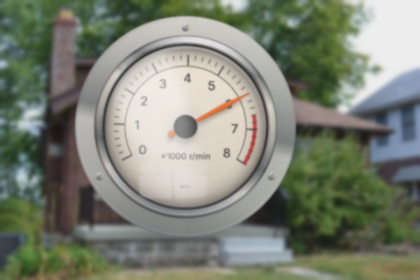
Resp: 6000 rpm
